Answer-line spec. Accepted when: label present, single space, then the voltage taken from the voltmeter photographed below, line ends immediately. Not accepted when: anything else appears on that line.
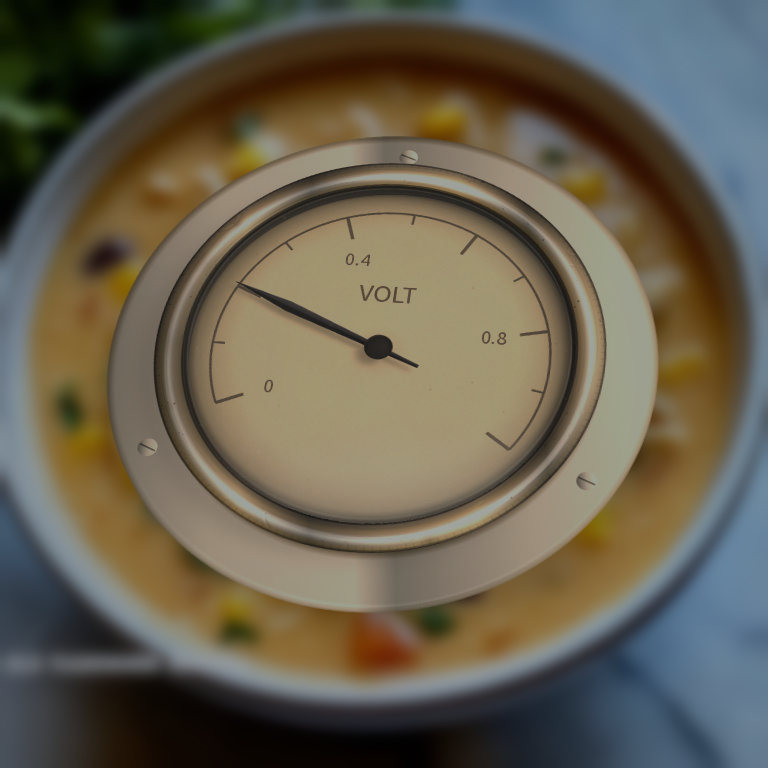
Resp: 0.2 V
